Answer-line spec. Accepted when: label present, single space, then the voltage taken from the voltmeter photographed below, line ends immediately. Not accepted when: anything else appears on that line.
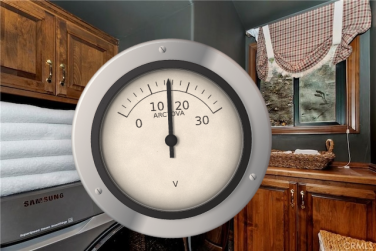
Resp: 15 V
